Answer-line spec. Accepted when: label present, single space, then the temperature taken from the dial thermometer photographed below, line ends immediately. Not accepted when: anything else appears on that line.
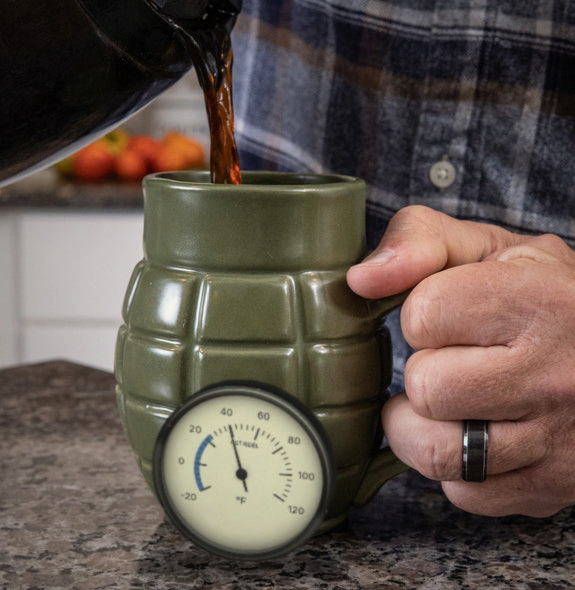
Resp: 40 °F
